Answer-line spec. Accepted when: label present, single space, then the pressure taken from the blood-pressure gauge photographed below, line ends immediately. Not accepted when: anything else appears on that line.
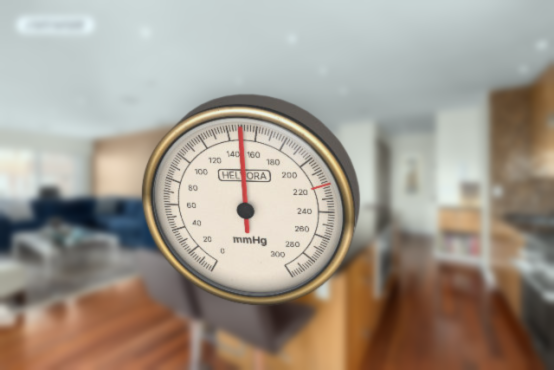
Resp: 150 mmHg
